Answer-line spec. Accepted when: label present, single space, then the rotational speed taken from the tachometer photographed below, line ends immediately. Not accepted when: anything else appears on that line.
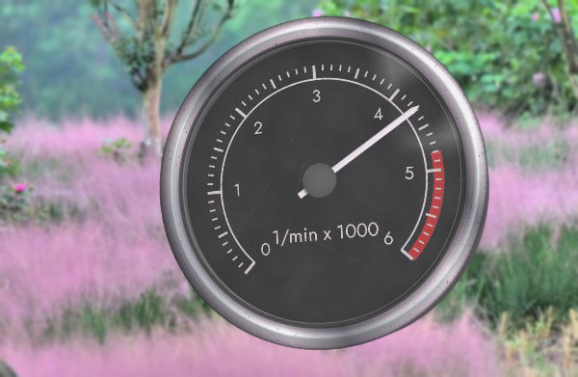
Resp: 4300 rpm
